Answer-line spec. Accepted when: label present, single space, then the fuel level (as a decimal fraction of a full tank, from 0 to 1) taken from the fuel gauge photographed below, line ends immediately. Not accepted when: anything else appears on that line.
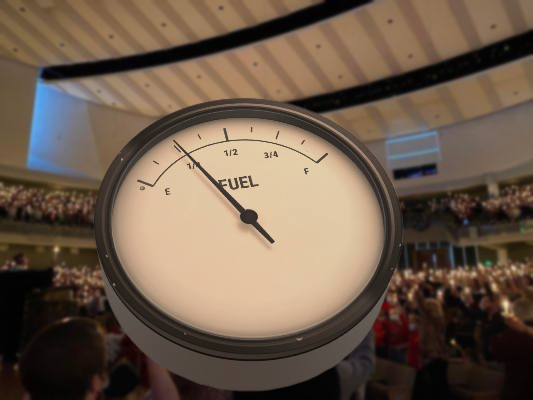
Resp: 0.25
